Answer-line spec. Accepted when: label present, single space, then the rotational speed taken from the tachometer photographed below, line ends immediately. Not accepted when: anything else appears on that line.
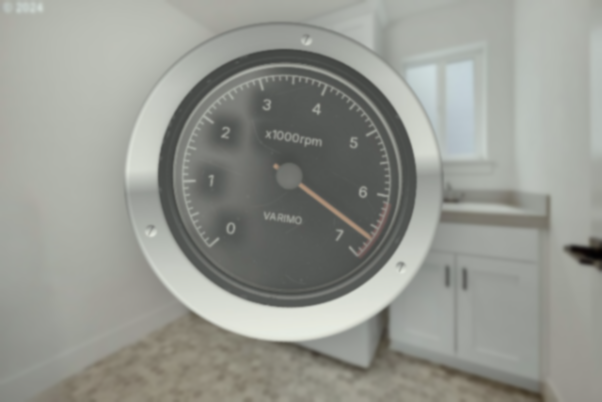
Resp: 6700 rpm
